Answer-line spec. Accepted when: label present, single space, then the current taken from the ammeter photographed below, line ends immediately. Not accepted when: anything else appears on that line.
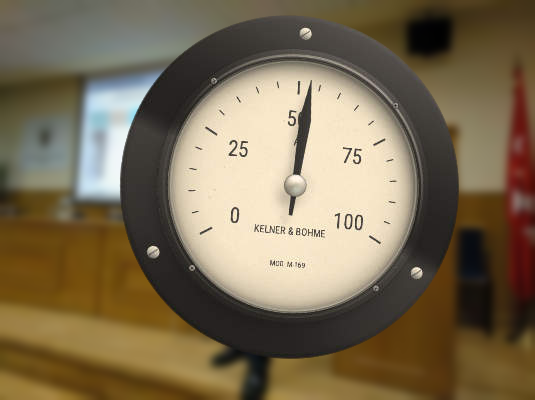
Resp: 52.5 A
